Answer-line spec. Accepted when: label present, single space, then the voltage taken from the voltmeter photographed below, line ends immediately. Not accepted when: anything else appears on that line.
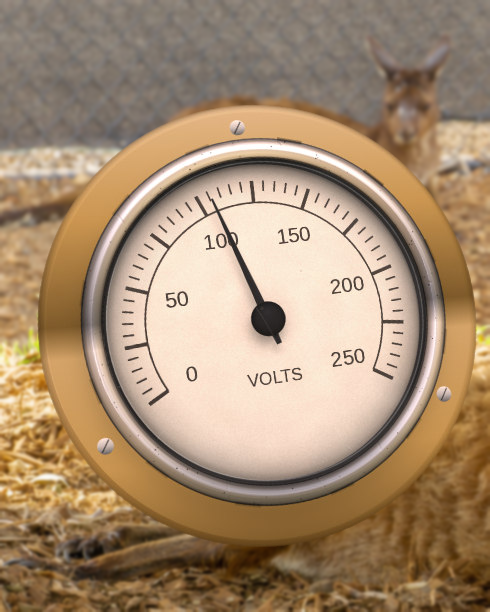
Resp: 105 V
